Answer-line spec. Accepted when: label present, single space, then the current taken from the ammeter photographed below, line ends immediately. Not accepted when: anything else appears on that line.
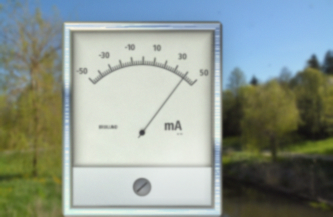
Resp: 40 mA
